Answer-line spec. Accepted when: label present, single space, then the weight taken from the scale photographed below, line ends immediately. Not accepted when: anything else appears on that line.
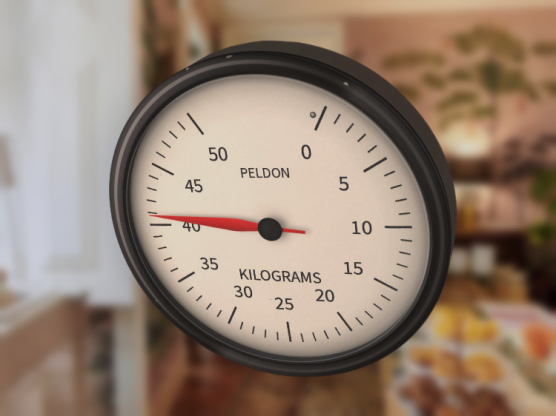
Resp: 41 kg
